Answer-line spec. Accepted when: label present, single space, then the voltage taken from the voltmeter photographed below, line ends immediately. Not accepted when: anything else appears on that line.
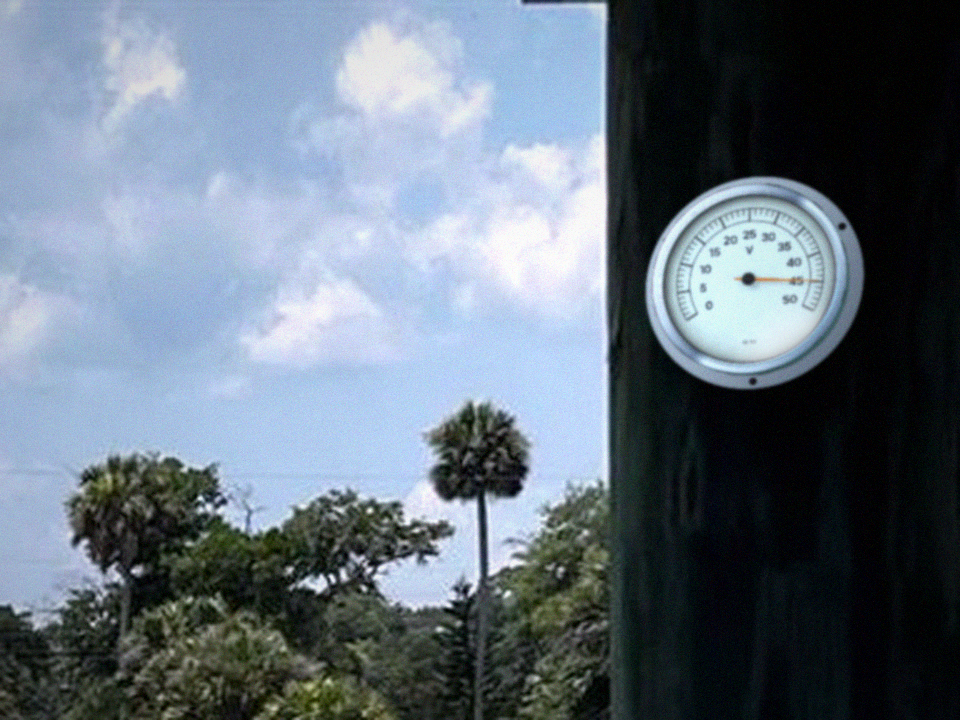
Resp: 45 V
